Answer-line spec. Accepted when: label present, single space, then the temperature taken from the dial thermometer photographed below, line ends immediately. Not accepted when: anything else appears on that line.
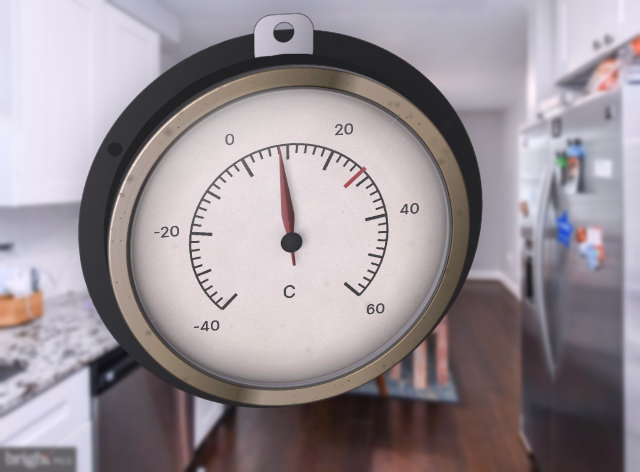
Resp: 8 °C
